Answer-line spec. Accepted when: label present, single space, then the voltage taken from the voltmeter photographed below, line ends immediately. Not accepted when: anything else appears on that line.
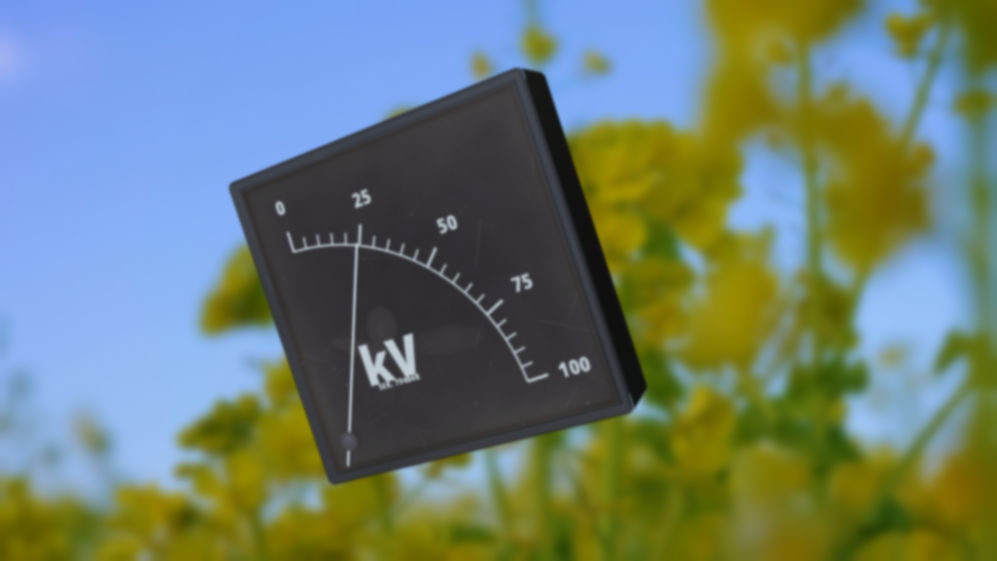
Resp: 25 kV
